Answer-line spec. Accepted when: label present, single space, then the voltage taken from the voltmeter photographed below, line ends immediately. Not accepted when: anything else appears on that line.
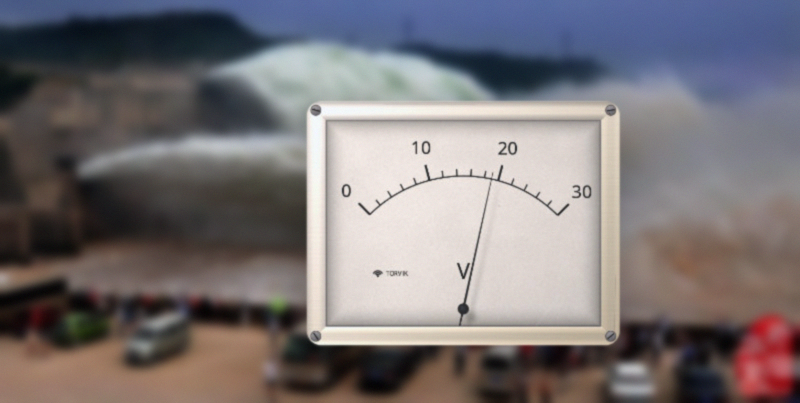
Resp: 19 V
